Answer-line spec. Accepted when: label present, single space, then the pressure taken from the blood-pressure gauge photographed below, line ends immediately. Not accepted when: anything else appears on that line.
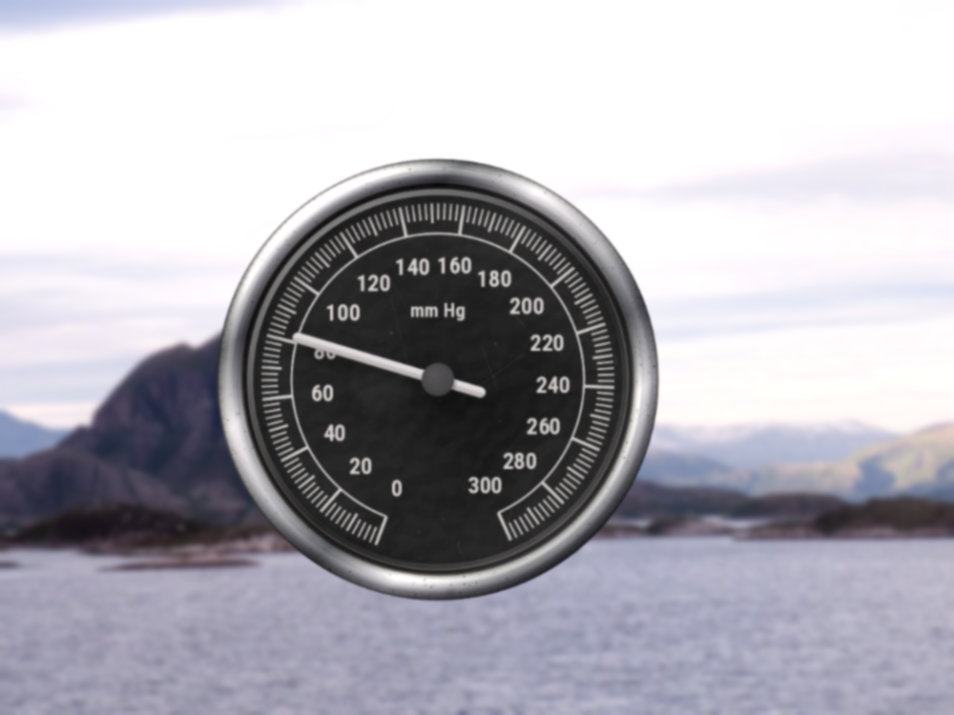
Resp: 82 mmHg
